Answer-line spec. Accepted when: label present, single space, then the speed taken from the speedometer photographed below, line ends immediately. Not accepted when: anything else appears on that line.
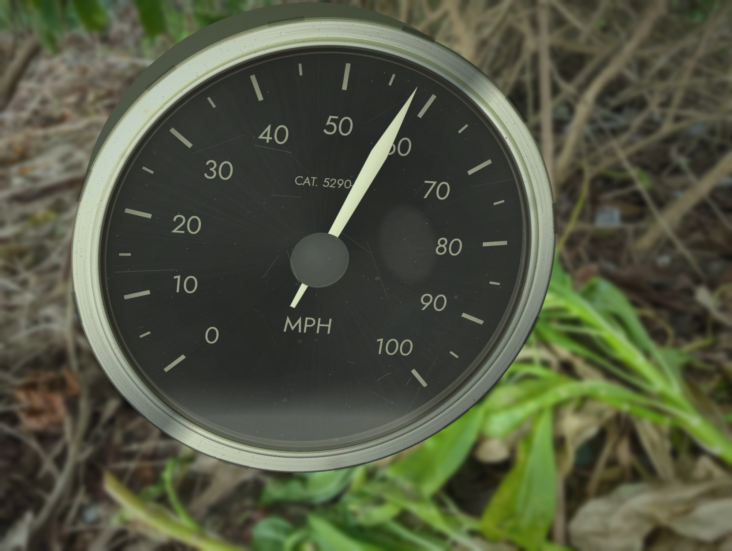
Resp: 57.5 mph
